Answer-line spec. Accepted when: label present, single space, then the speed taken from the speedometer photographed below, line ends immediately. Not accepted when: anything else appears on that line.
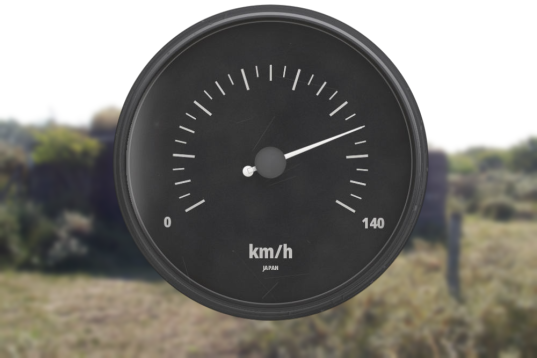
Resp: 110 km/h
